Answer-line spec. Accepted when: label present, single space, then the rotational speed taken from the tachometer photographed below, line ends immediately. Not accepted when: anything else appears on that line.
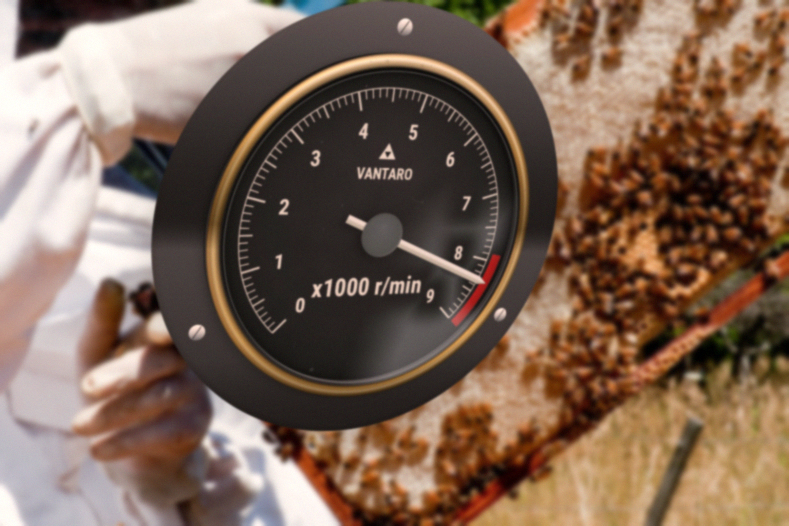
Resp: 8300 rpm
